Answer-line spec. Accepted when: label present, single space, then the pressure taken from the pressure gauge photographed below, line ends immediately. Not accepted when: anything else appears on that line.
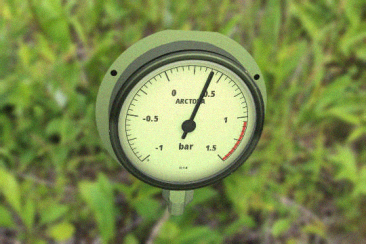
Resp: 0.4 bar
